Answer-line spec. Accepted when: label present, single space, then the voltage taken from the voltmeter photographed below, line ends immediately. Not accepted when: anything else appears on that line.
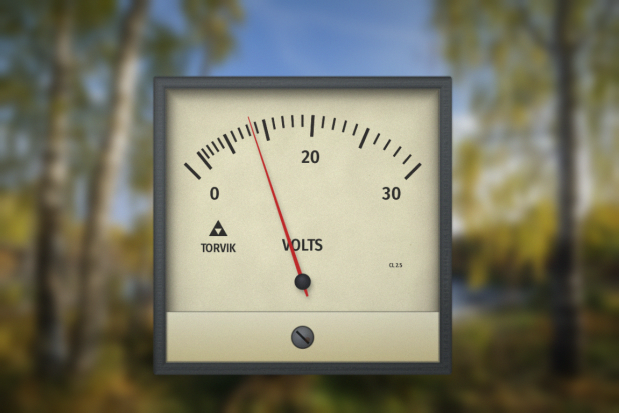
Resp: 13.5 V
